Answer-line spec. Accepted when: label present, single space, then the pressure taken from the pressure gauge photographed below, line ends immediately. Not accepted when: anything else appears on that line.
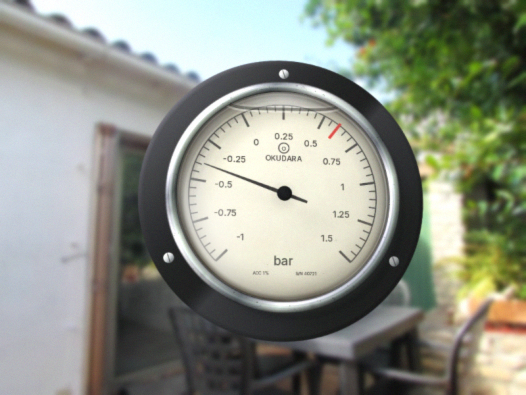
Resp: -0.4 bar
